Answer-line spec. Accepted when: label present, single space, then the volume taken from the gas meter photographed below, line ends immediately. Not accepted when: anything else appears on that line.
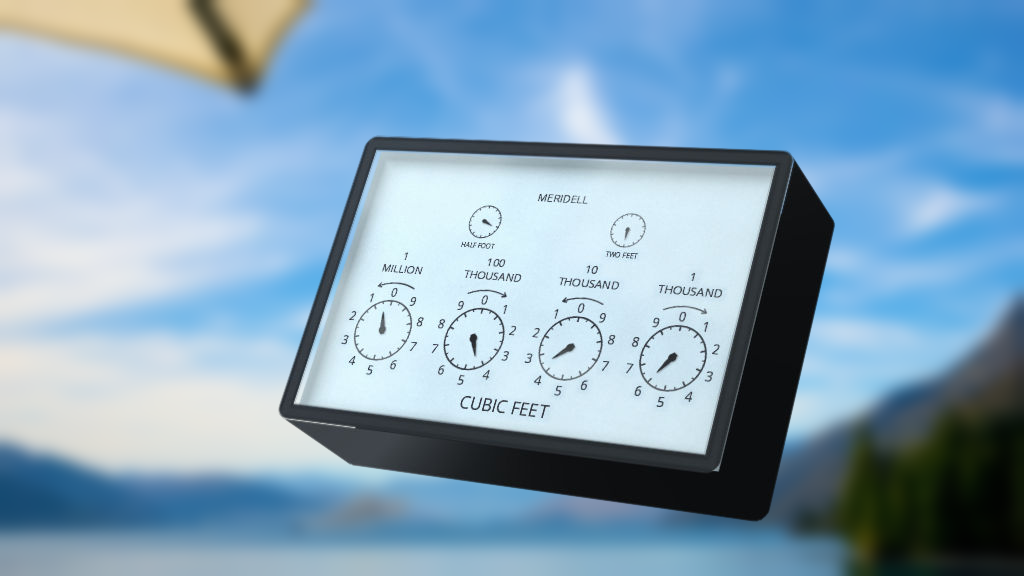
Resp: 43600 ft³
